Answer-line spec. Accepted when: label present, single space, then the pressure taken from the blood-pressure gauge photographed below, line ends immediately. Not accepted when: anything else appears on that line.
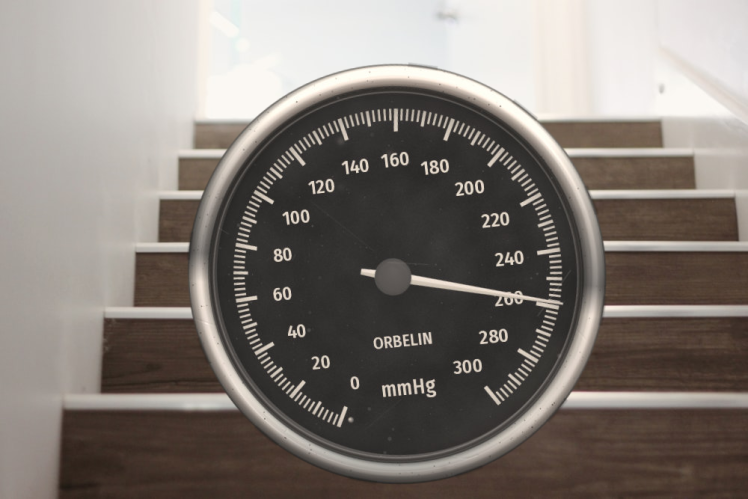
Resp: 258 mmHg
